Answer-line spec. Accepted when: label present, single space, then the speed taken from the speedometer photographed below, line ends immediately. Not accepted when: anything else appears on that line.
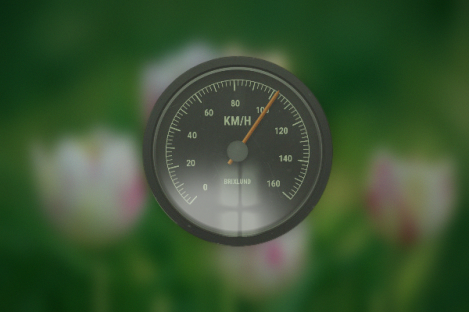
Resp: 102 km/h
